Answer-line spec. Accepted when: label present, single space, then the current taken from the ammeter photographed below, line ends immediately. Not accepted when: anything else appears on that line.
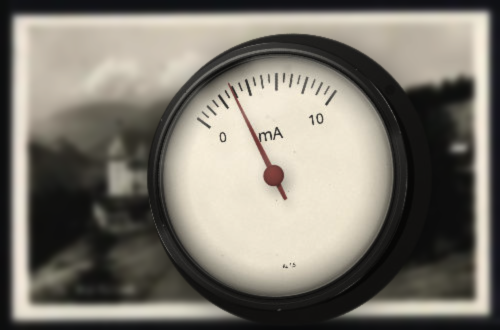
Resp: 3 mA
